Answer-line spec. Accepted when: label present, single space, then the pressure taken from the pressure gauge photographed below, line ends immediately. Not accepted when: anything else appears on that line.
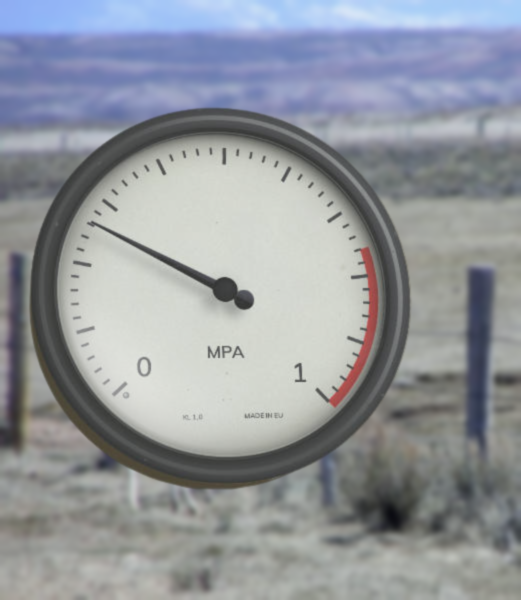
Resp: 0.26 MPa
